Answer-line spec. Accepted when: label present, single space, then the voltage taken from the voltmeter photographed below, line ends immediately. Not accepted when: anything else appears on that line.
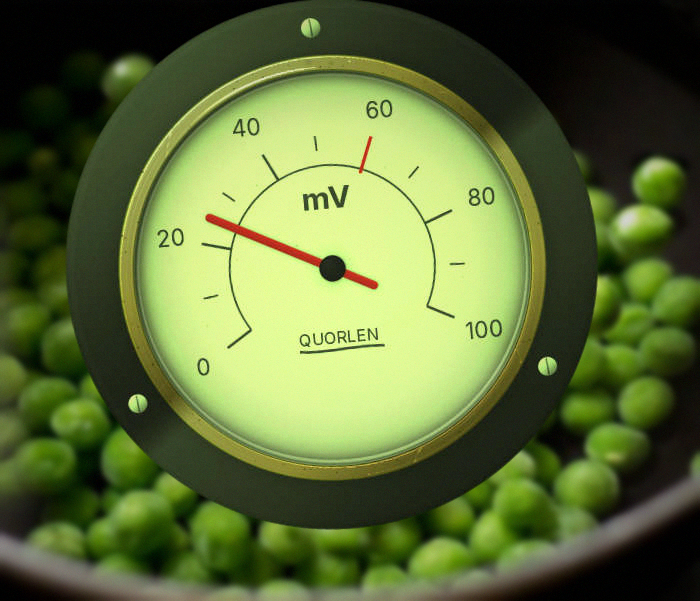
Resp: 25 mV
